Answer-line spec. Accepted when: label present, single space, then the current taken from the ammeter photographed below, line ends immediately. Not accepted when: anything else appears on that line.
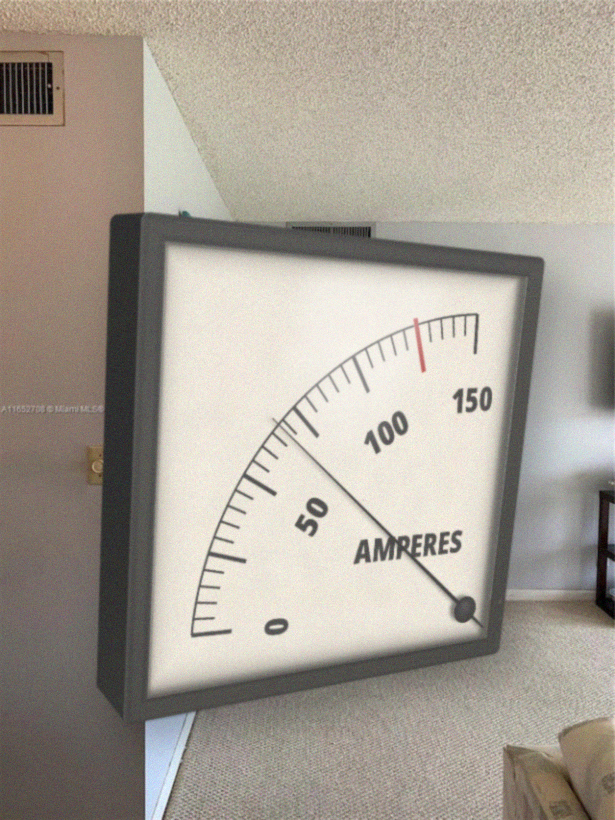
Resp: 67.5 A
